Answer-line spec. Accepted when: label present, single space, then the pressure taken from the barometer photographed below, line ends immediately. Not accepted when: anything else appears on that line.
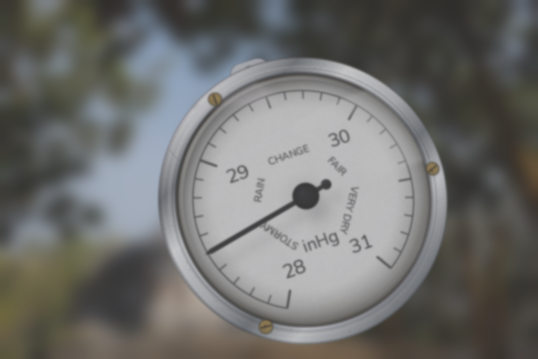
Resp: 28.5 inHg
